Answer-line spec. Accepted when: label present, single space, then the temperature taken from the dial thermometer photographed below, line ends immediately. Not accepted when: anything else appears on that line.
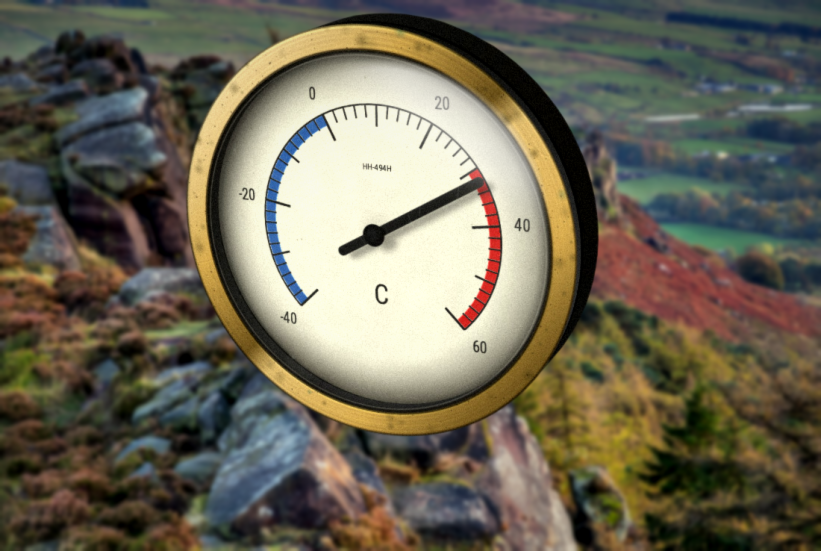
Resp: 32 °C
